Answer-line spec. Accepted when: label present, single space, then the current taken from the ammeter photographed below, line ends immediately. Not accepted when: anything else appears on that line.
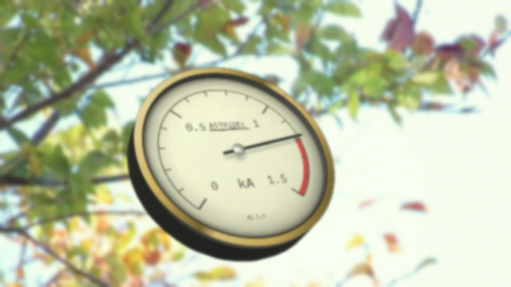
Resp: 1.2 kA
